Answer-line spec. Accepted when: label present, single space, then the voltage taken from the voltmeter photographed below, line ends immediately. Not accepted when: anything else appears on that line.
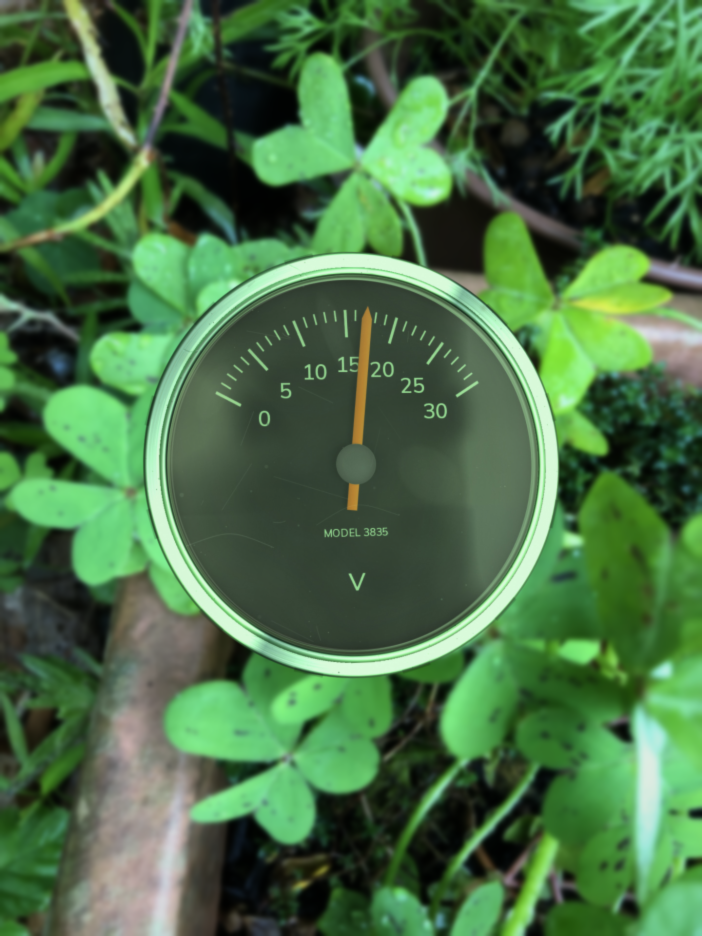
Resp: 17 V
